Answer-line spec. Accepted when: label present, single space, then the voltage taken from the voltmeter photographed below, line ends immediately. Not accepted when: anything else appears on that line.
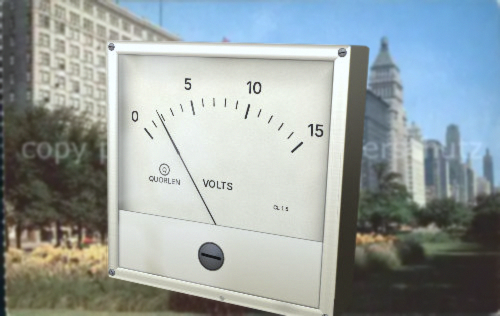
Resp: 2 V
